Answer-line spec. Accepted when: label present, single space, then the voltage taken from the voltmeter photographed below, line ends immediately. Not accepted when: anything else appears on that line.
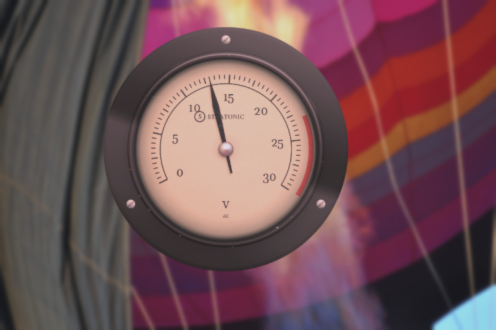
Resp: 13 V
